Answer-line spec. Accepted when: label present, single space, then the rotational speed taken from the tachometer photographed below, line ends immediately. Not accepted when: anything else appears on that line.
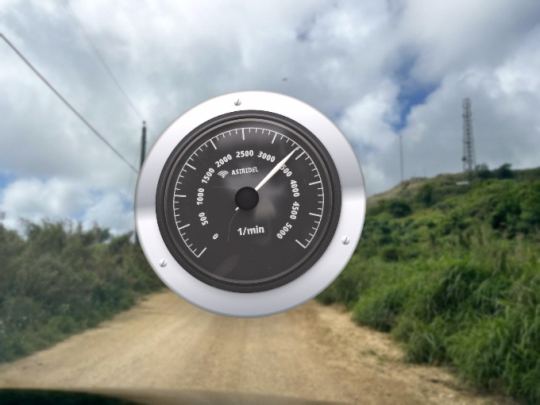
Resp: 3400 rpm
